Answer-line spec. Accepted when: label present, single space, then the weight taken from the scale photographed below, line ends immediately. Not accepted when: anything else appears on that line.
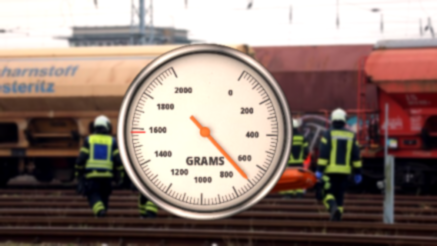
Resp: 700 g
